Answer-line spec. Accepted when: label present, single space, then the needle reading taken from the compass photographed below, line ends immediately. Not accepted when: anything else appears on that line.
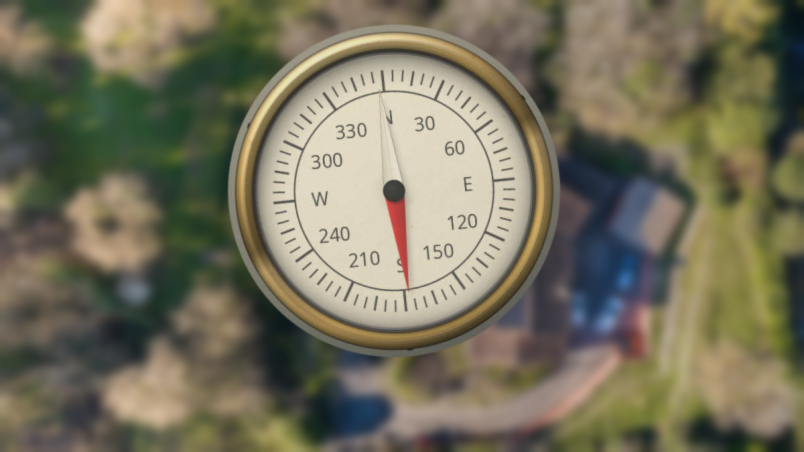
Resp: 177.5 °
